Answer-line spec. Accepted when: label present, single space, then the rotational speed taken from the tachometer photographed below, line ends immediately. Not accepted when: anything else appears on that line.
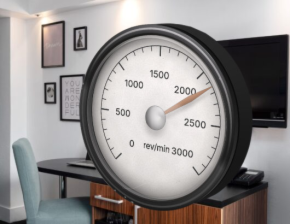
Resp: 2150 rpm
